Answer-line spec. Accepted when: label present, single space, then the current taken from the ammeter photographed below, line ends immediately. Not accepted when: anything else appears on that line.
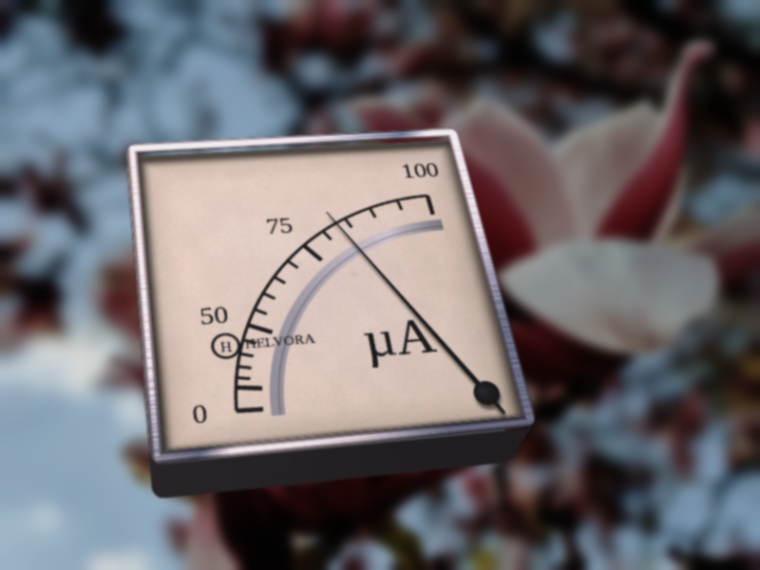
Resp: 82.5 µA
